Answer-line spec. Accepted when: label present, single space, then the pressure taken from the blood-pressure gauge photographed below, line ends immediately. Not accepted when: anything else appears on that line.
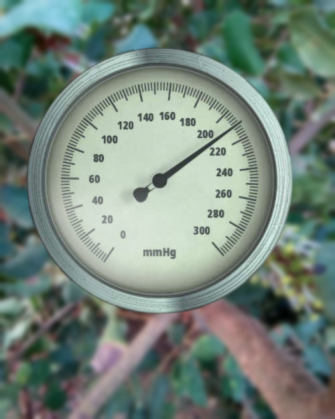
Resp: 210 mmHg
